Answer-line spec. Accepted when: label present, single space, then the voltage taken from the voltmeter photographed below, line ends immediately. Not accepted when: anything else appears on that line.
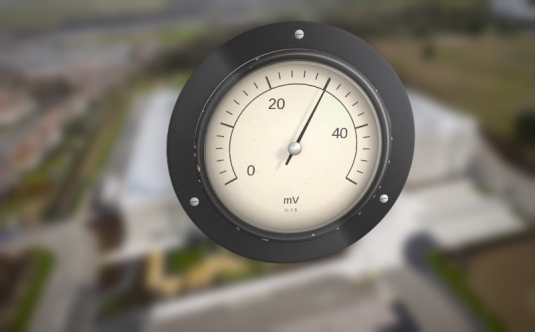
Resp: 30 mV
